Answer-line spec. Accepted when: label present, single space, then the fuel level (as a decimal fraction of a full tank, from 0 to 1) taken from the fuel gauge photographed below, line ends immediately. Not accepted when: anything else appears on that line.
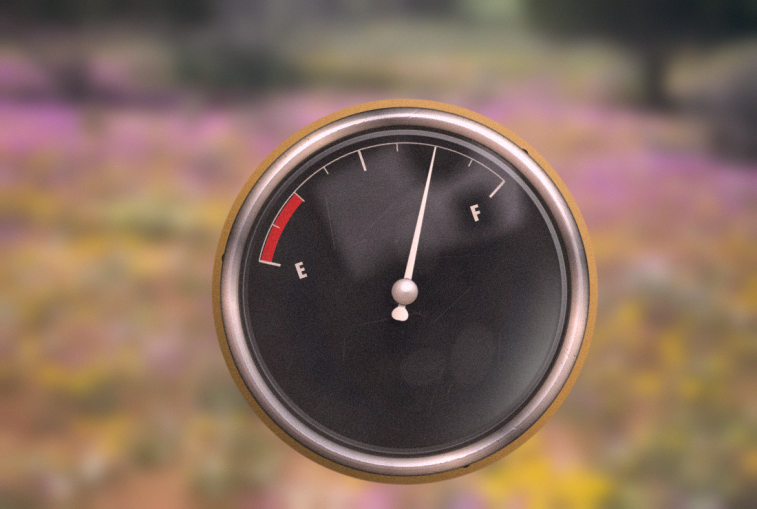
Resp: 0.75
